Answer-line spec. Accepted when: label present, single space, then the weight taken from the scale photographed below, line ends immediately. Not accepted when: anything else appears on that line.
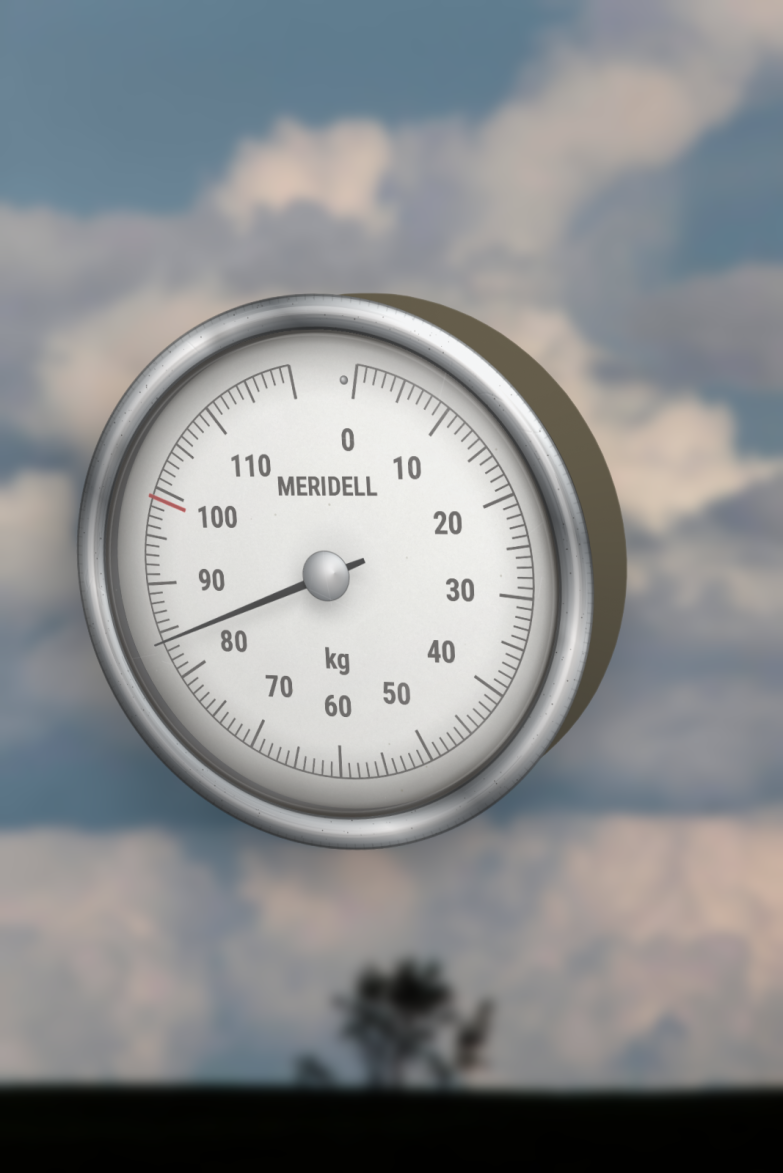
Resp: 84 kg
